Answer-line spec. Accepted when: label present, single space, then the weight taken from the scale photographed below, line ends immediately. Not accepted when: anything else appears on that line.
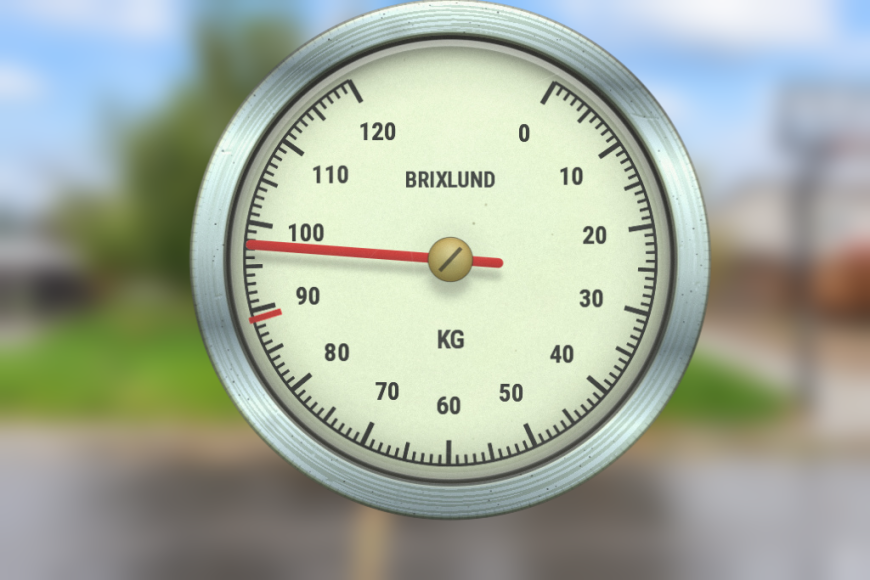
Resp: 97.5 kg
